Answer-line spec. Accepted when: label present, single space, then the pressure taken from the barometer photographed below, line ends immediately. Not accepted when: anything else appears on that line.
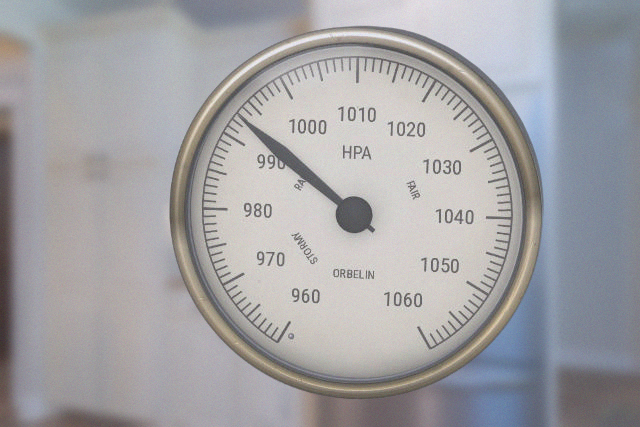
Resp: 993 hPa
